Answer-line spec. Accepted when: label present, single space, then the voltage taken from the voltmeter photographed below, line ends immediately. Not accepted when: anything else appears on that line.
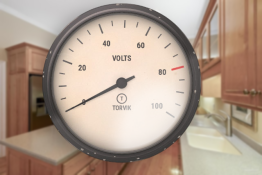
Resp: 0 V
